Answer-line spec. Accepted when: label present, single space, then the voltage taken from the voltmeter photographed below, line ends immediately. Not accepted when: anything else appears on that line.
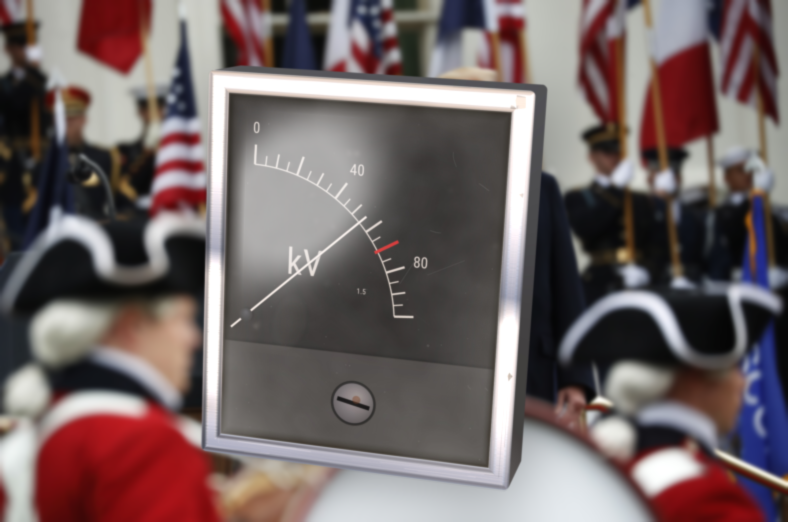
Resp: 55 kV
